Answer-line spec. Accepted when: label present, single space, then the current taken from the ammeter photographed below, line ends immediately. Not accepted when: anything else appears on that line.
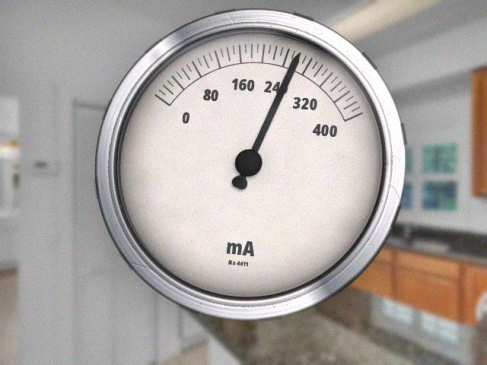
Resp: 260 mA
